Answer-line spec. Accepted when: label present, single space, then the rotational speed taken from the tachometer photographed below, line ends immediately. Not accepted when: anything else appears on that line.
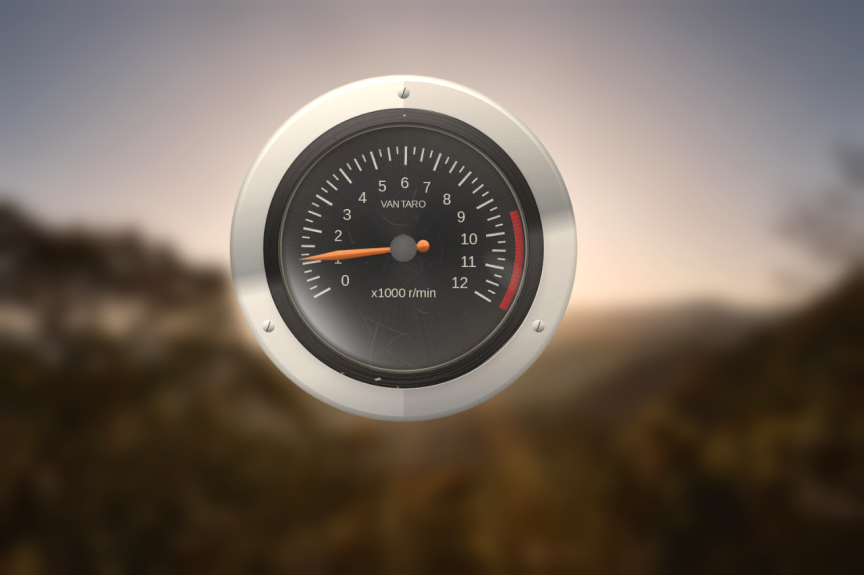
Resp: 1125 rpm
